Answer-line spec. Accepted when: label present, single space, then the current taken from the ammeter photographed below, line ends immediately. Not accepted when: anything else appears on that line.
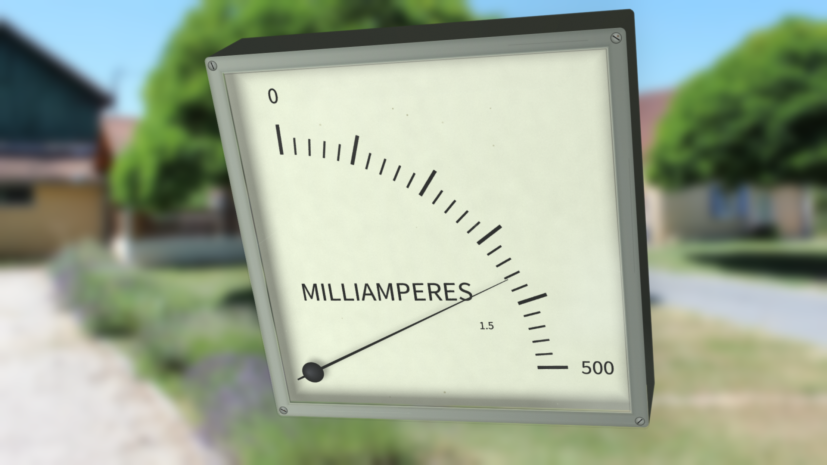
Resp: 360 mA
